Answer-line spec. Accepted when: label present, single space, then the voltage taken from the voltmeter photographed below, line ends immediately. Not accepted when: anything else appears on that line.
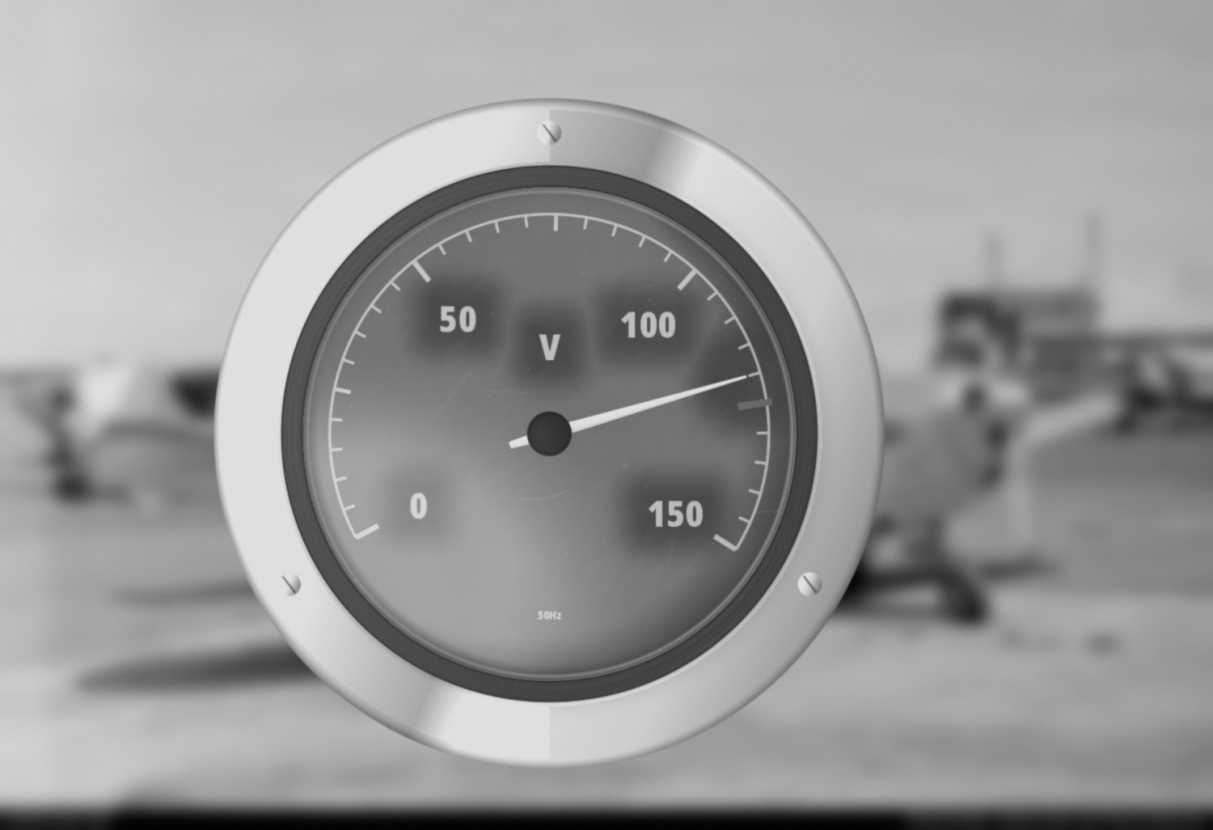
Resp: 120 V
